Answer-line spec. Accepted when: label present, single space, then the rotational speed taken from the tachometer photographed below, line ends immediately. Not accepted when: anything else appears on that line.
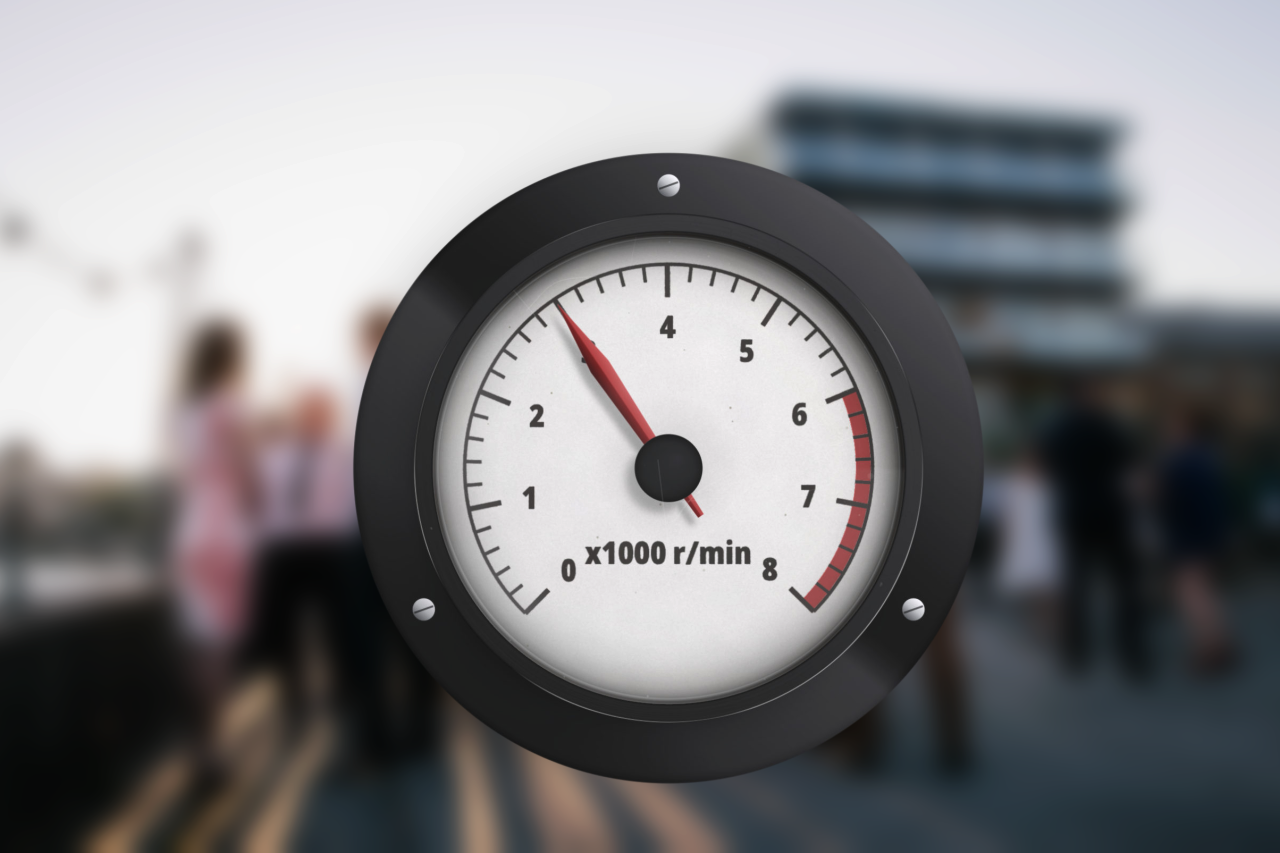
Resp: 3000 rpm
